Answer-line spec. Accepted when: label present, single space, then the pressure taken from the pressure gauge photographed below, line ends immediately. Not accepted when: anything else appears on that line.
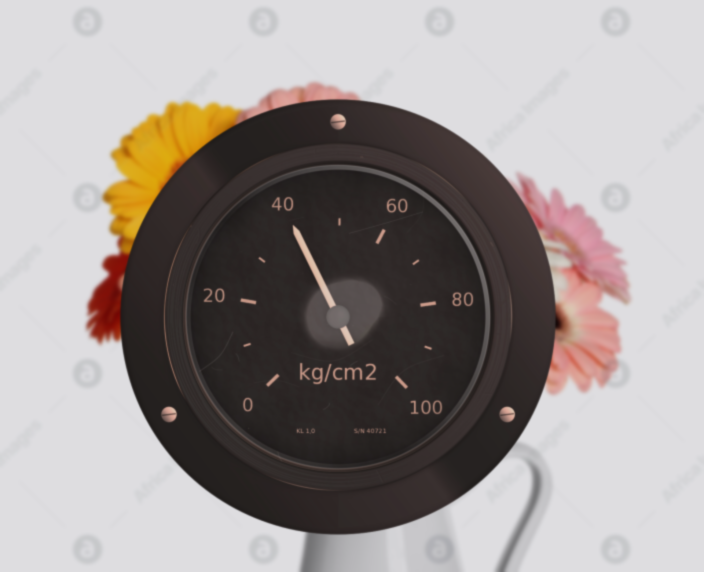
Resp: 40 kg/cm²
